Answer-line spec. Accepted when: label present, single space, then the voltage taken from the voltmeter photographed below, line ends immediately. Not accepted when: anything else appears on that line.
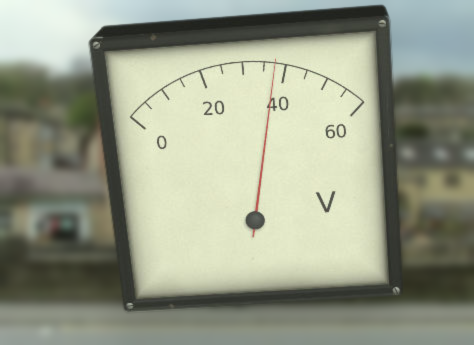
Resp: 37.5 V
